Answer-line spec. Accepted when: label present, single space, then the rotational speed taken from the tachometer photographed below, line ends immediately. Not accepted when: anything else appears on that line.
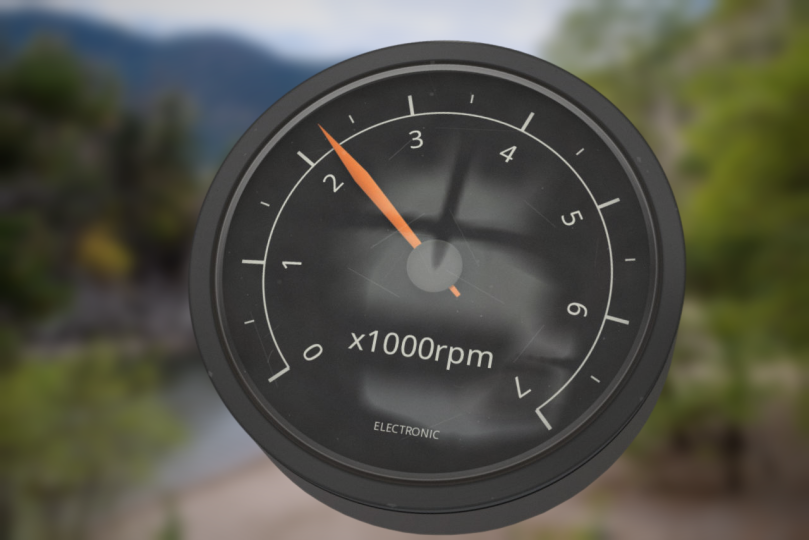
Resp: 2250 rpm
